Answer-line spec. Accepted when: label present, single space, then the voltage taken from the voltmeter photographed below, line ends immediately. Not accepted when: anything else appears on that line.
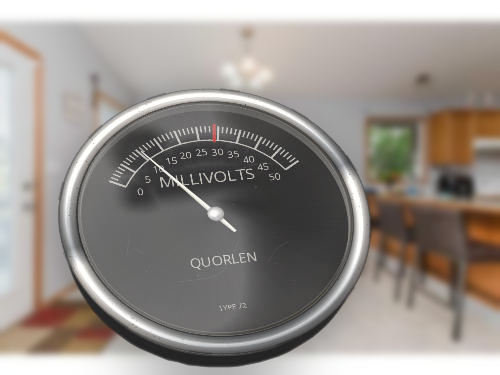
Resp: 10 mV
